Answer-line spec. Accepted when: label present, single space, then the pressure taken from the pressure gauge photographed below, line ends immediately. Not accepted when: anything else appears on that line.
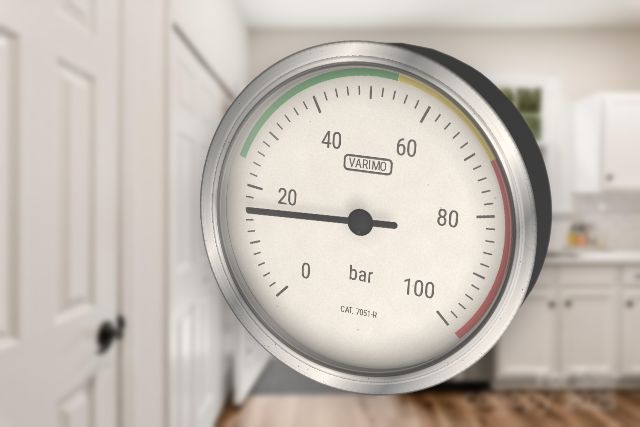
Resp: 16 bar
